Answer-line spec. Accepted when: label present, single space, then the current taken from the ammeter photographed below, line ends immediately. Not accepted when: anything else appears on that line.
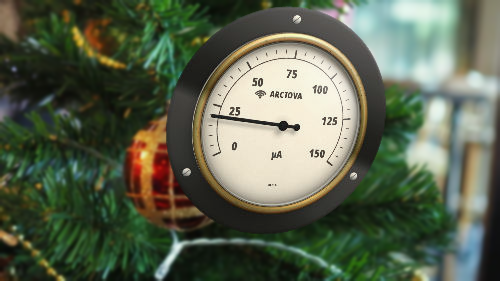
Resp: 20 µA
